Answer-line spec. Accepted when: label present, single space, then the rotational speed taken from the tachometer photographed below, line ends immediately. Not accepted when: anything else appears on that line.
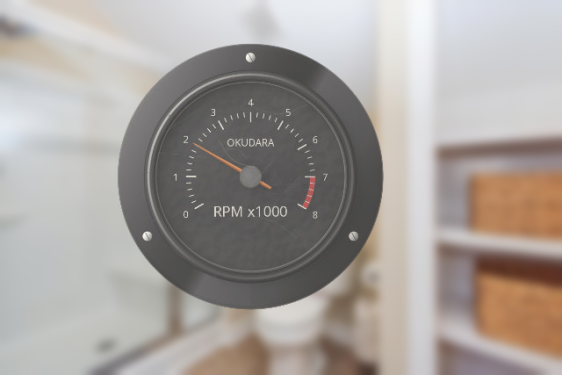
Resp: 2000 rpm
